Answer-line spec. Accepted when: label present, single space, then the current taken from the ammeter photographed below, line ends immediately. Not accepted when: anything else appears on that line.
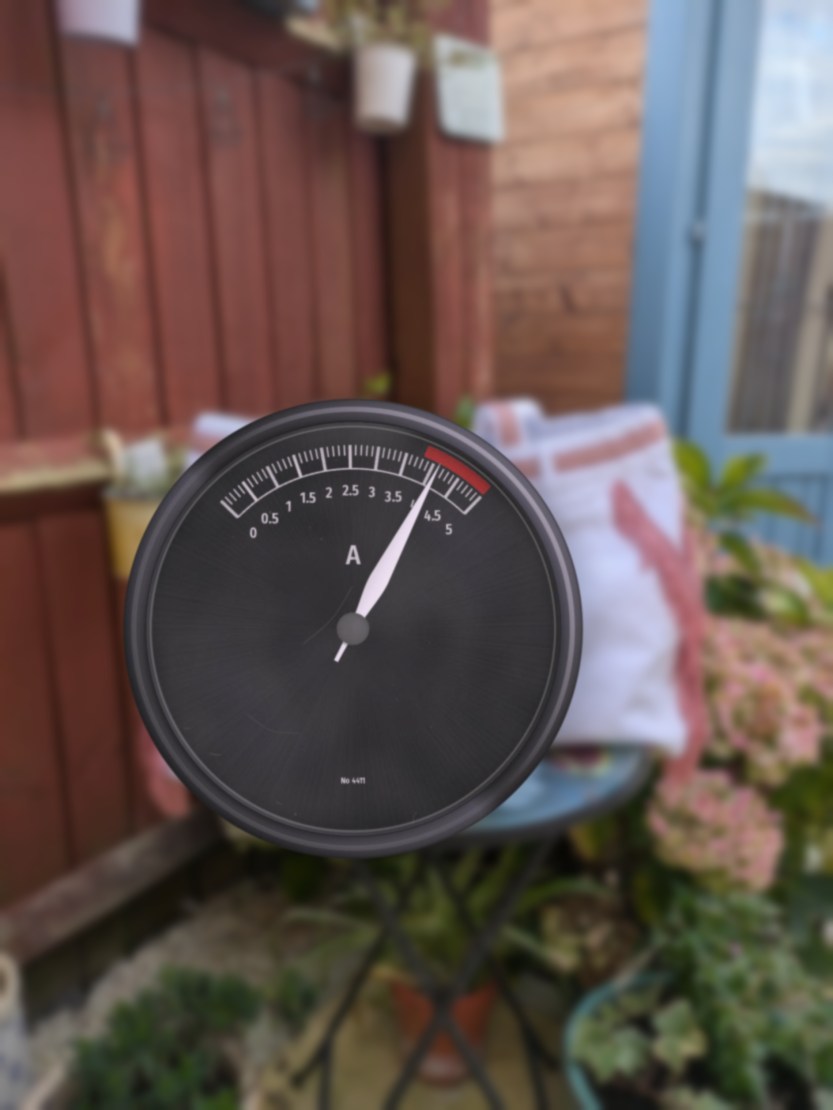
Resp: 4.1 A
